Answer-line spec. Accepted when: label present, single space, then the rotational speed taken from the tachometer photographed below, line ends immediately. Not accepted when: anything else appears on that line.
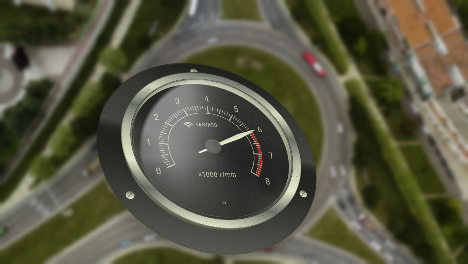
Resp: 6000 rpm
